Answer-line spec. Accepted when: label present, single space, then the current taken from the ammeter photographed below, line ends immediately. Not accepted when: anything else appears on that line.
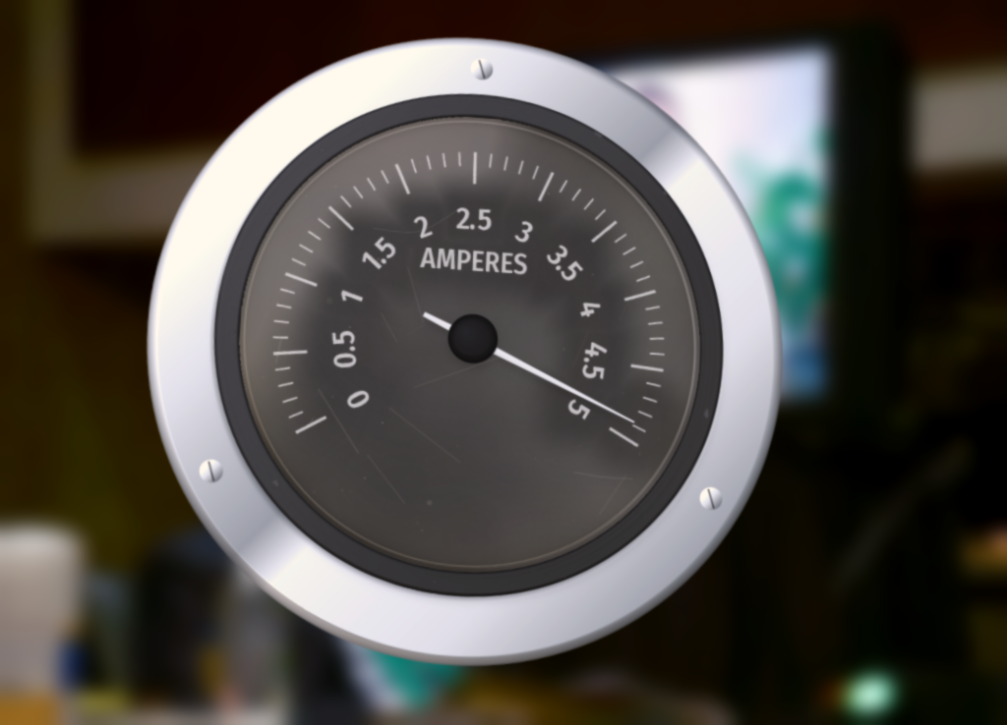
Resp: 4.9 A
